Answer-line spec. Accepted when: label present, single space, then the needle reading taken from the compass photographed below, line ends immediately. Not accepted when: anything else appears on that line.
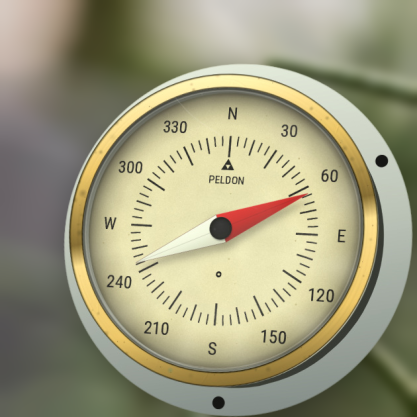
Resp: 65 °
